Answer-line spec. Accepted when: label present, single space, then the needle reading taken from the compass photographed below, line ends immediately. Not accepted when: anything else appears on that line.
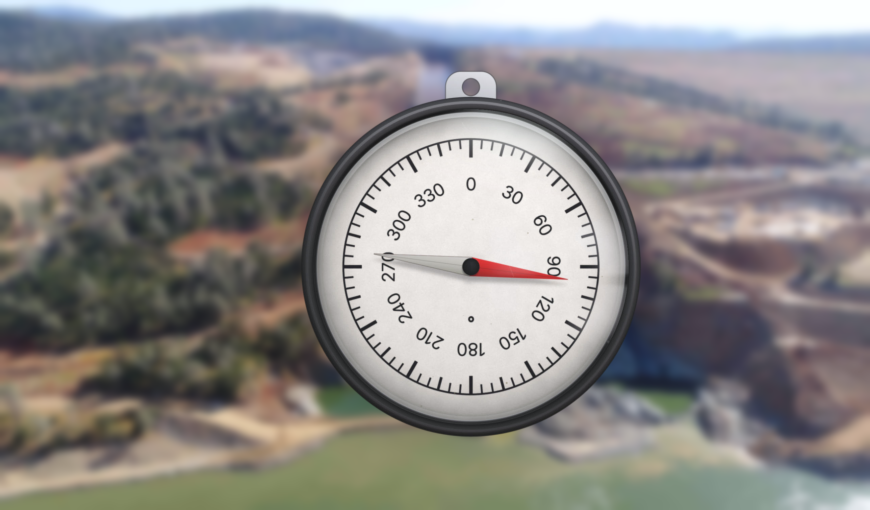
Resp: 97.5 °
